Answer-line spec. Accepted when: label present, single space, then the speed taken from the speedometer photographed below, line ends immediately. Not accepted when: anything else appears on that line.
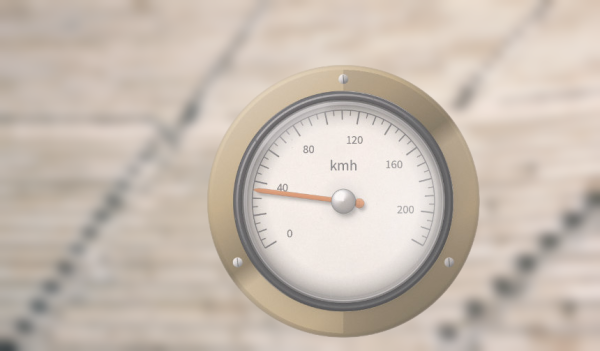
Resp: 35 km/h
